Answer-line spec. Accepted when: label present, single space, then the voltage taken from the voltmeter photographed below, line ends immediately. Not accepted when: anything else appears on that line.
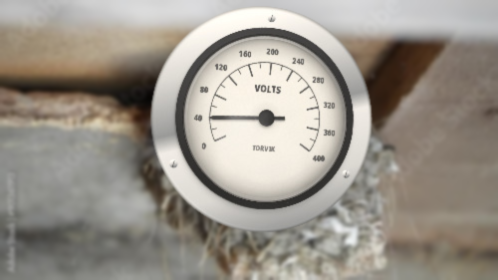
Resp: 40 V
